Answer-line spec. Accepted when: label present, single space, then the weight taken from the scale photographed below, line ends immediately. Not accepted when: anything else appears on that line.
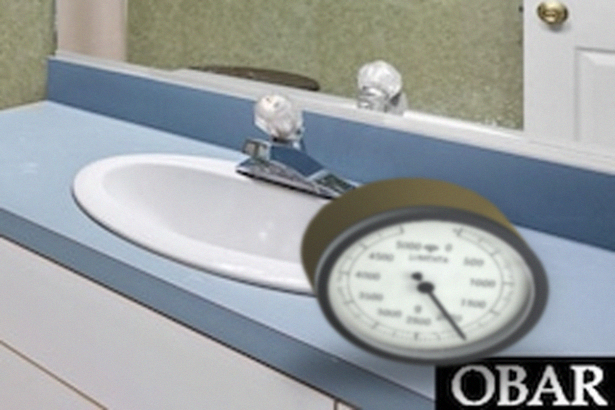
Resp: 2000 g
